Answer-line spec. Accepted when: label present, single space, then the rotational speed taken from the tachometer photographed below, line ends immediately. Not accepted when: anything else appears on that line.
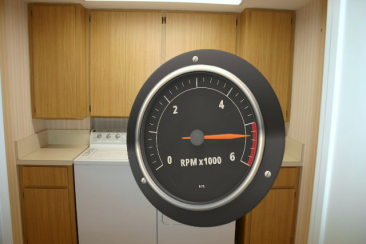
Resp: 5300 rpm
